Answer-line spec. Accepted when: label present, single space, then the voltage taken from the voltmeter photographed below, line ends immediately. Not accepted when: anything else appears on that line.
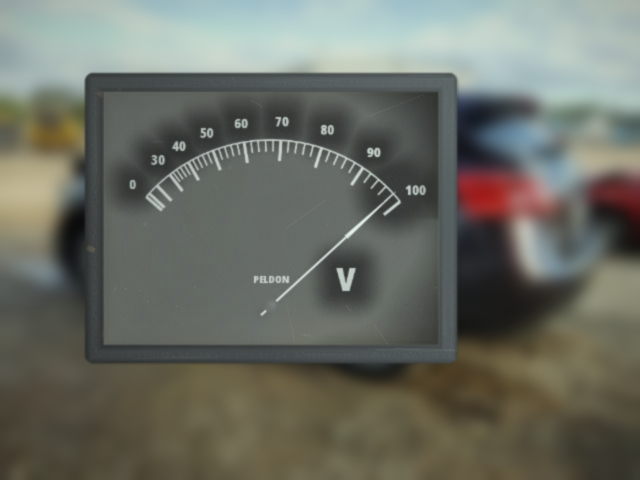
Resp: 98 V
